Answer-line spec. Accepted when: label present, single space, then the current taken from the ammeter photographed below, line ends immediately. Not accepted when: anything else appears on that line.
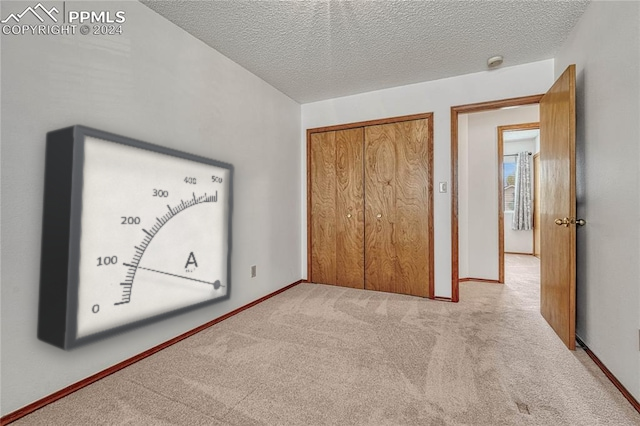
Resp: 100 A
